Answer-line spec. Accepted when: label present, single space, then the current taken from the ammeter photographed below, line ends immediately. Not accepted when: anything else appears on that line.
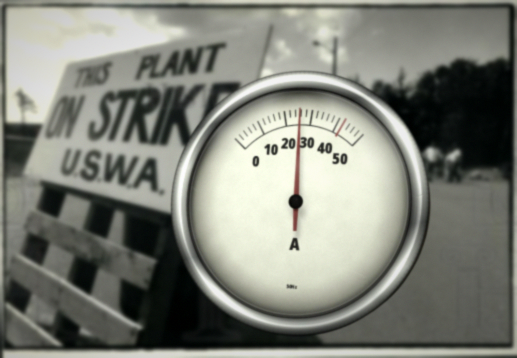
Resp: 26 A
